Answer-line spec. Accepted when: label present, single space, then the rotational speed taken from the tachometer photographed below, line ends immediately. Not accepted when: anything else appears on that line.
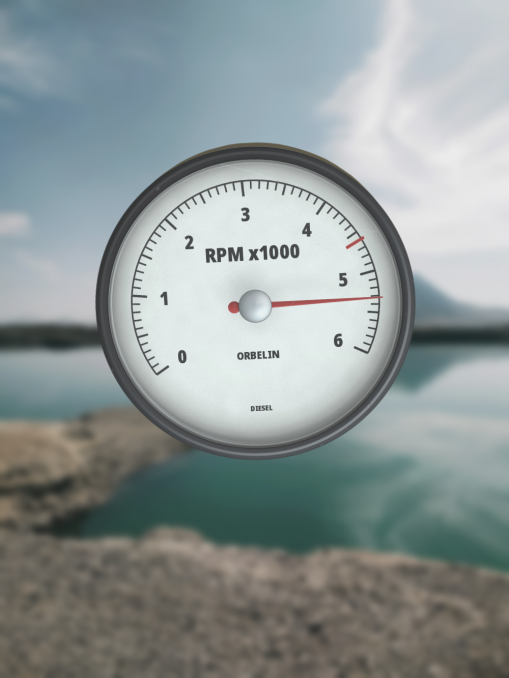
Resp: 5300 rpm
